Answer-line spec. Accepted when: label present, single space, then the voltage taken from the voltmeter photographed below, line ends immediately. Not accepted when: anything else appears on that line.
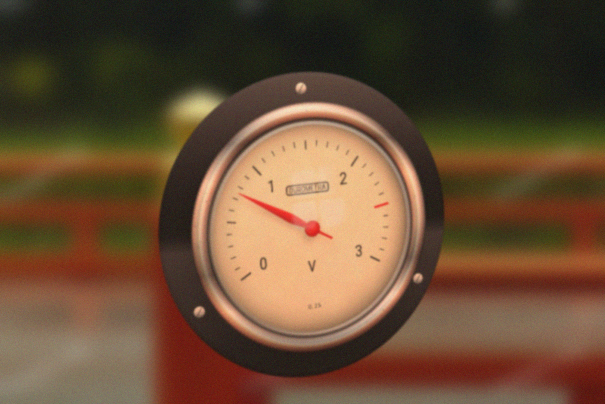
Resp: 0.75 V
